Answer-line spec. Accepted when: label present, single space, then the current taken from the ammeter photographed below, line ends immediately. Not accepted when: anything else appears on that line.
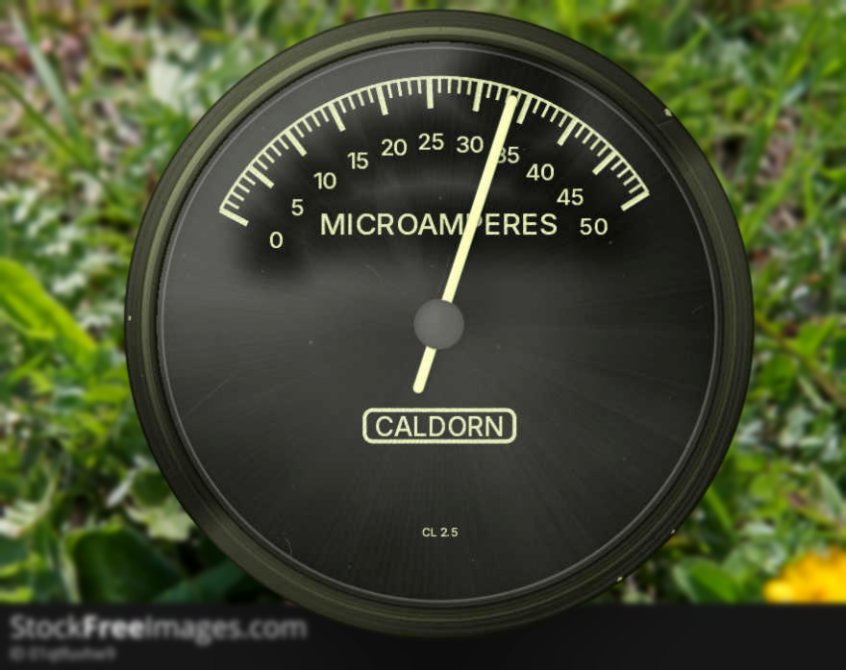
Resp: 33.5 µA
